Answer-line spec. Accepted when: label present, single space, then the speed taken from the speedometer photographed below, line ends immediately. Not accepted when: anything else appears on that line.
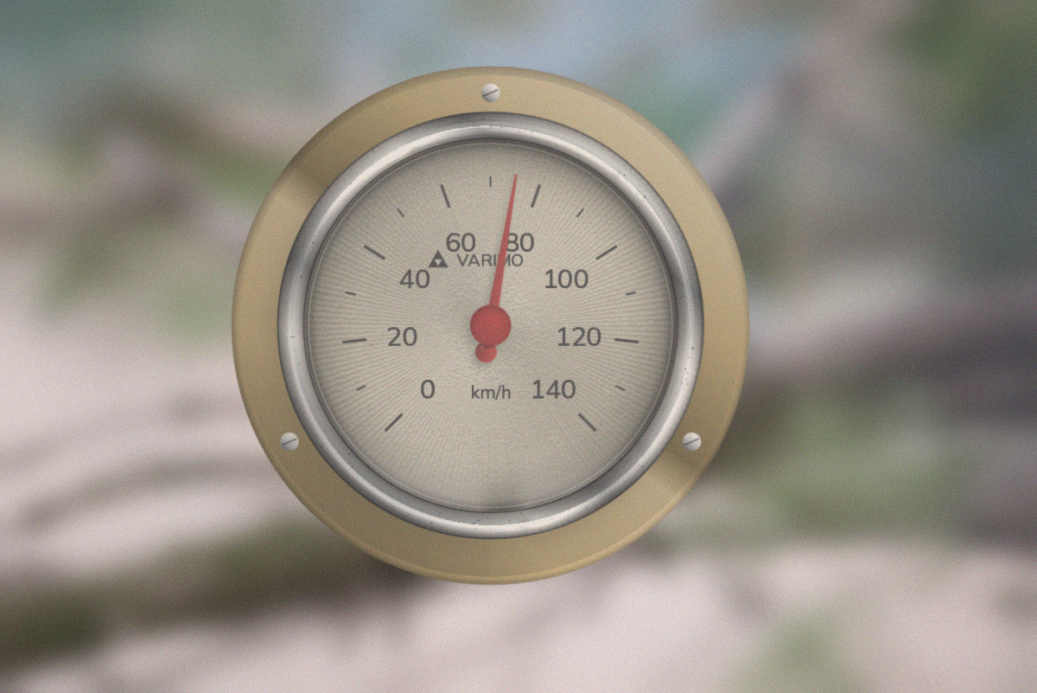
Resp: 75 km/h
